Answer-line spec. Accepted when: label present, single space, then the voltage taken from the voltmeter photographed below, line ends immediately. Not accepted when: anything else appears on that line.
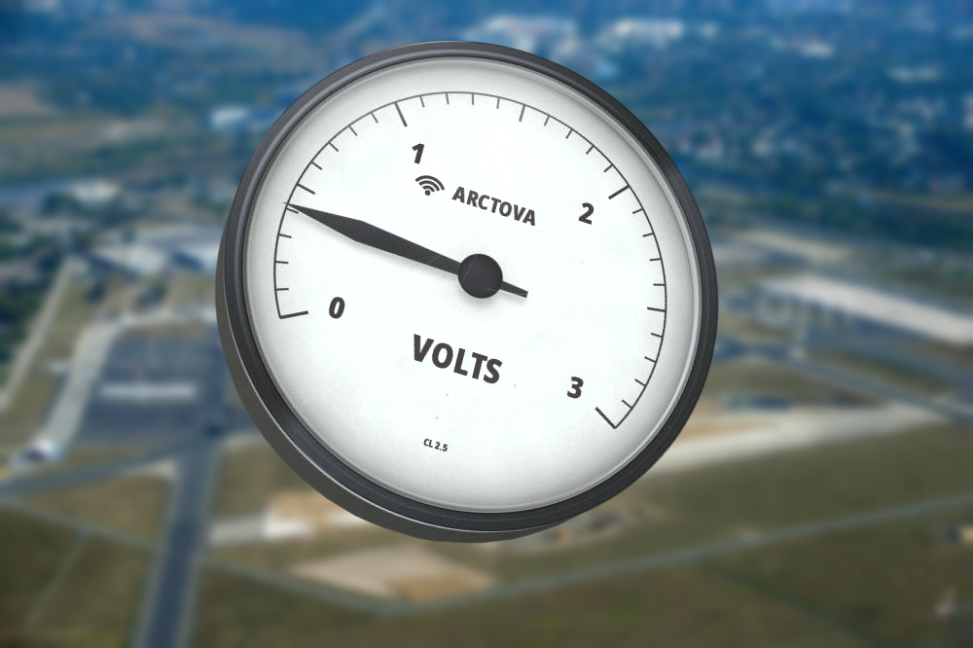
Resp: 0.4 V
